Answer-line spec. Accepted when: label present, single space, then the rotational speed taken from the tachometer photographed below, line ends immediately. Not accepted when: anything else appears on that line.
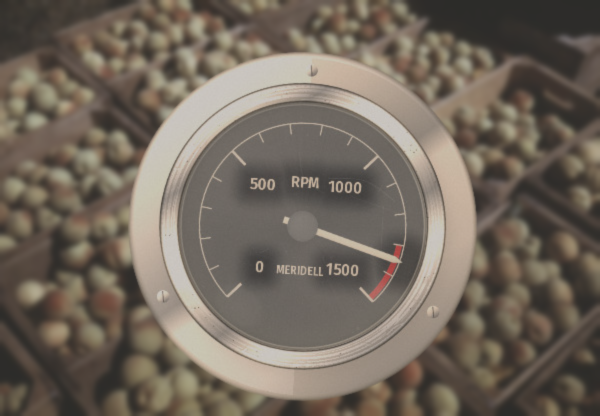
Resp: 1350 rpm
